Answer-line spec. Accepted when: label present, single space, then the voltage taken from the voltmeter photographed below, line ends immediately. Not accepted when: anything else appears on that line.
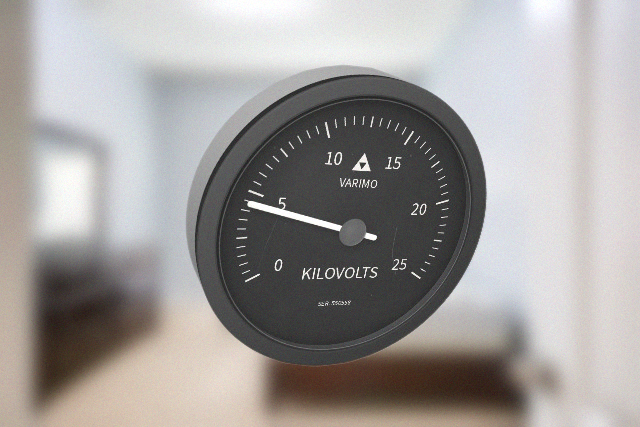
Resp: 4.5 kV
